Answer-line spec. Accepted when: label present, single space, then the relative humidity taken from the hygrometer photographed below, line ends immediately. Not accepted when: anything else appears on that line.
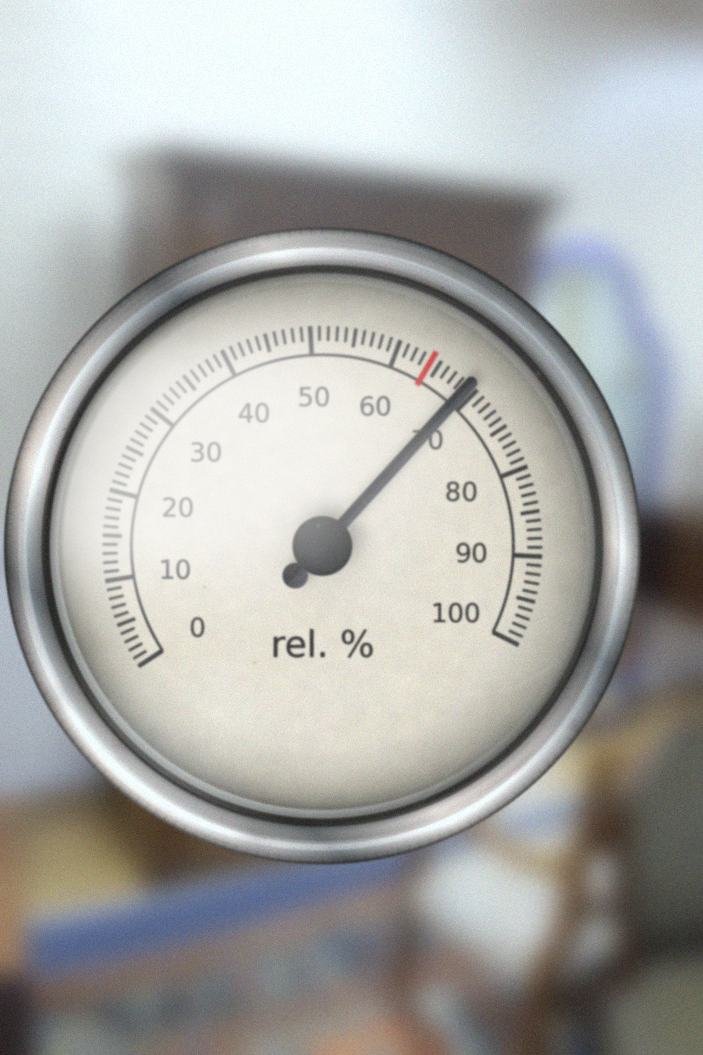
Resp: 69 %
